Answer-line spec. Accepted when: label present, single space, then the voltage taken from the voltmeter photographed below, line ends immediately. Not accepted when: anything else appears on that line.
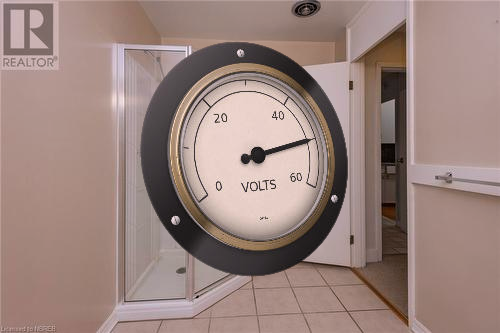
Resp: 50 V
